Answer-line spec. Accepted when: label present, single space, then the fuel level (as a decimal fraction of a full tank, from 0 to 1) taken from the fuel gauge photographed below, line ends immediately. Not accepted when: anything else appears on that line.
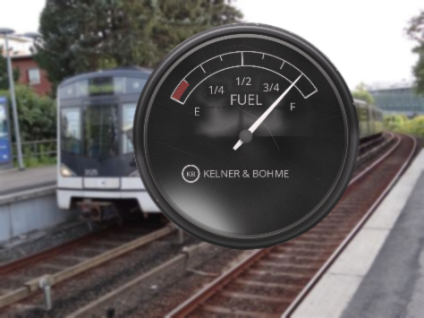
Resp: 0.875
